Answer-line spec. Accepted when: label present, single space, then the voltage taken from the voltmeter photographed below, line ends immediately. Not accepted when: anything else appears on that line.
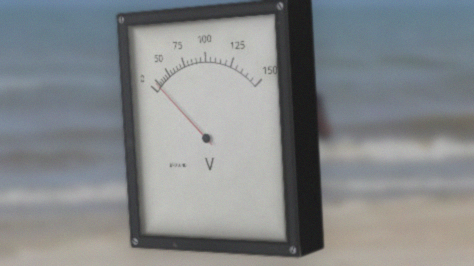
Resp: 25 V
